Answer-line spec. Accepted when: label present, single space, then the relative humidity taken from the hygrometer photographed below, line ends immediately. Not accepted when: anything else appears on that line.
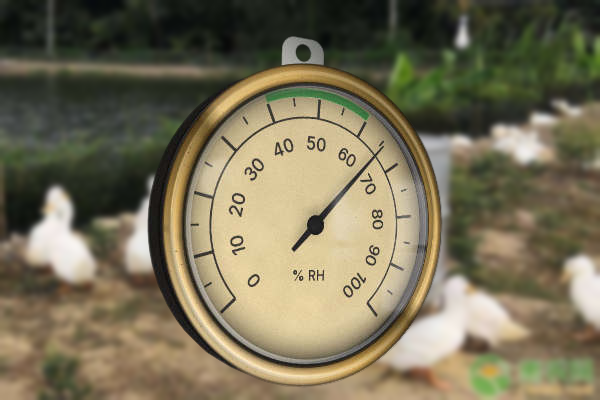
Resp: 65 %
